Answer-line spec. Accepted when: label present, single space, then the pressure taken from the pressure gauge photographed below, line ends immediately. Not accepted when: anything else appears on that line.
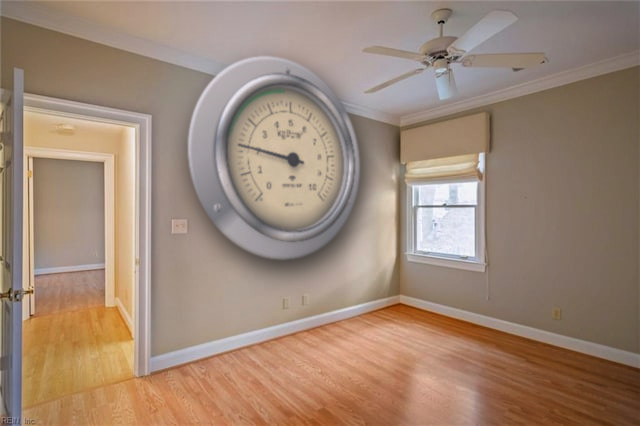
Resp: 2 kg/cm²
